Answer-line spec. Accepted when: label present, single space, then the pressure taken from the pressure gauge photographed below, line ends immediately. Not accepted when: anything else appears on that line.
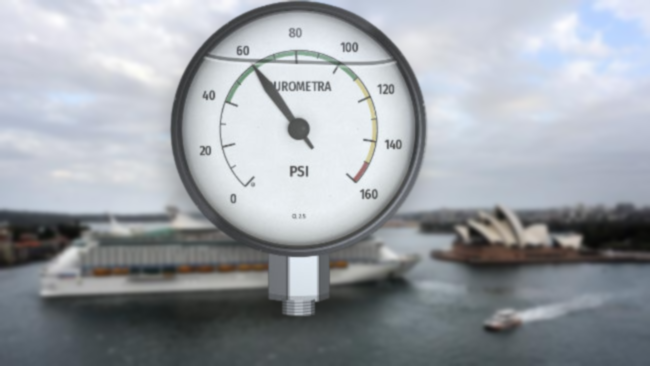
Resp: 60 psi
